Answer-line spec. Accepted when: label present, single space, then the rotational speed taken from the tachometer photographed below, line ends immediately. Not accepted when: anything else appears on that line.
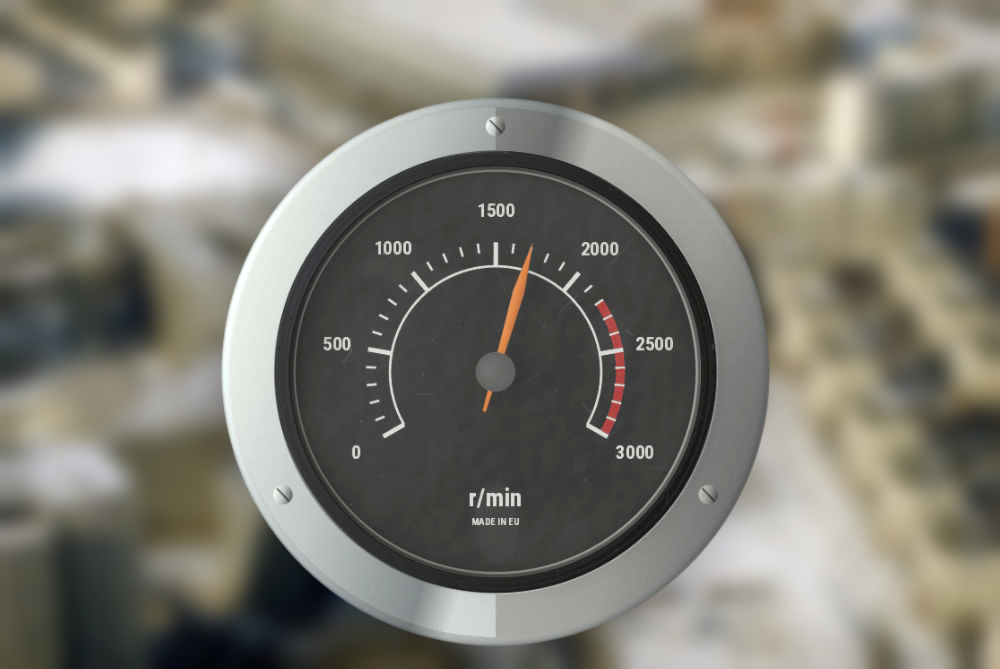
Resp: 1700 rpm
